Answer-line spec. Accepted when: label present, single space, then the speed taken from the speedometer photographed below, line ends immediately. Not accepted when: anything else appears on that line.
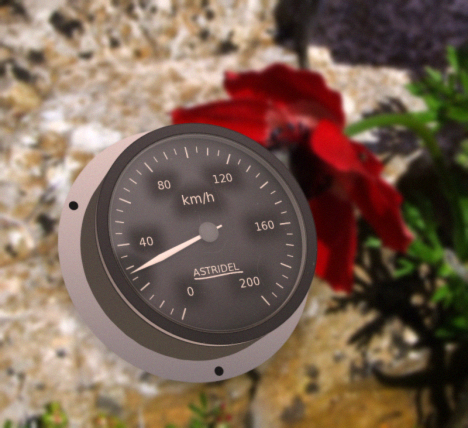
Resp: 27.5 km/h
